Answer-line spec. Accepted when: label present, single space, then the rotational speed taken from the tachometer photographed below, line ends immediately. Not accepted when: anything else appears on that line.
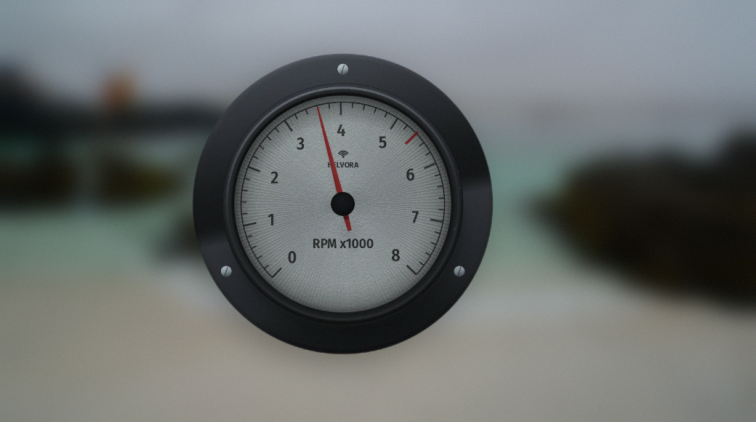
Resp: 3600 rpm
